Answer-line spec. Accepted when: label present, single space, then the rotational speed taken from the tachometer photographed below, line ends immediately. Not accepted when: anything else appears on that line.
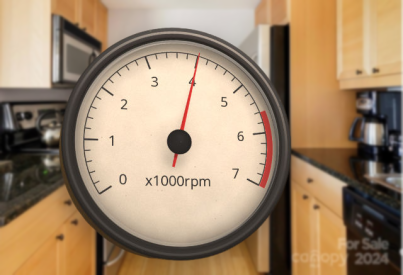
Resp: 4000 rpm
